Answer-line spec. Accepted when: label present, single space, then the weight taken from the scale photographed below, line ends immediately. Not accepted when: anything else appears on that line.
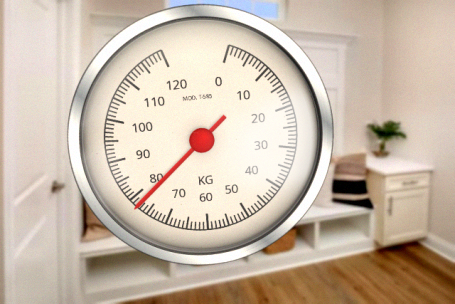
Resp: 78 kg
